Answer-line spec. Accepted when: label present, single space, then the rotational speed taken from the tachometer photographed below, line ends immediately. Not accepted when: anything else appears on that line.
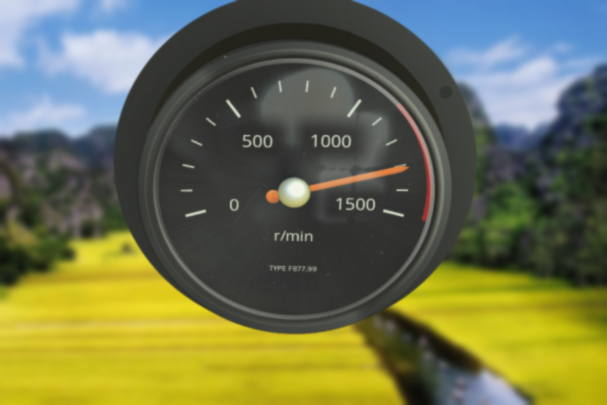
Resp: 1300 rpm
